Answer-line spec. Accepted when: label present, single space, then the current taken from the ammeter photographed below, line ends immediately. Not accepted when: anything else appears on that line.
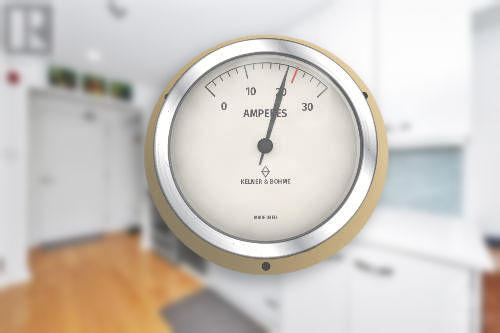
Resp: 20 A
